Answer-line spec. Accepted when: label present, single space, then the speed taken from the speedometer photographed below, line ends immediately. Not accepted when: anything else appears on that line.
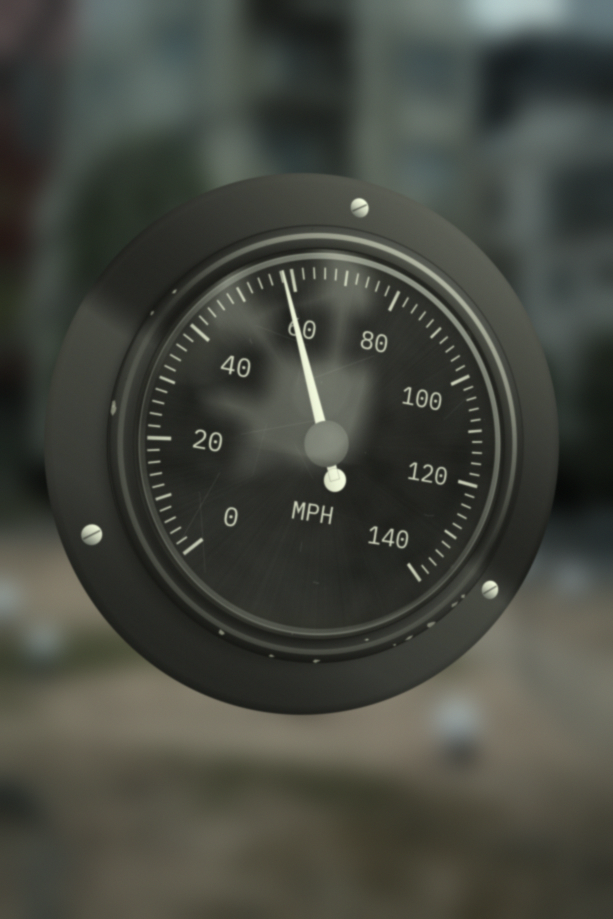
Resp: 58 mph
